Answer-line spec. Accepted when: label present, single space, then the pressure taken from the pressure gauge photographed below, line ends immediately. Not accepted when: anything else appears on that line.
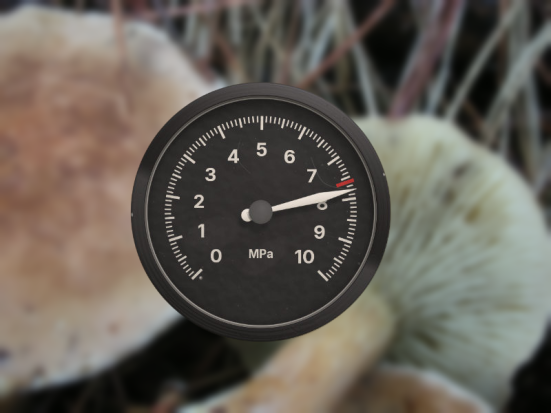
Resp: 7.8 MPa
